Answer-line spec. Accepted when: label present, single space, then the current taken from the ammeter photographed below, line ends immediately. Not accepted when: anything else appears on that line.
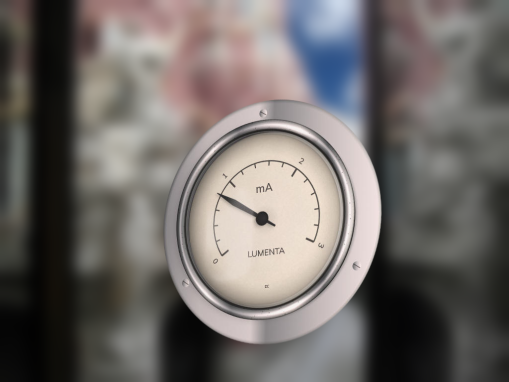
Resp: 0.8 mA
